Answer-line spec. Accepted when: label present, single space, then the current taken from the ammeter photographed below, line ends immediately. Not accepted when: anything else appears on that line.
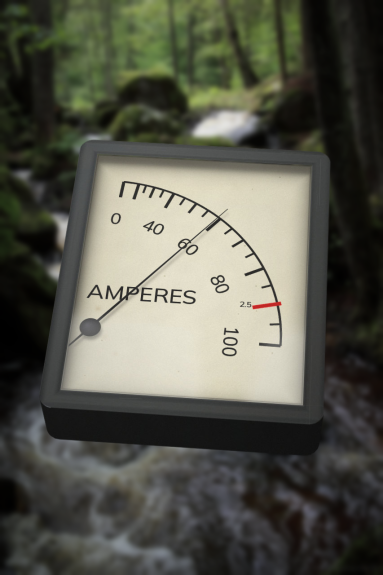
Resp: 60 A
